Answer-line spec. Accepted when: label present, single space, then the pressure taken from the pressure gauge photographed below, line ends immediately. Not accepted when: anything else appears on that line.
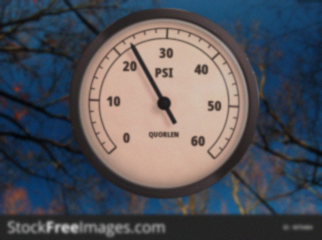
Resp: 23 psi
